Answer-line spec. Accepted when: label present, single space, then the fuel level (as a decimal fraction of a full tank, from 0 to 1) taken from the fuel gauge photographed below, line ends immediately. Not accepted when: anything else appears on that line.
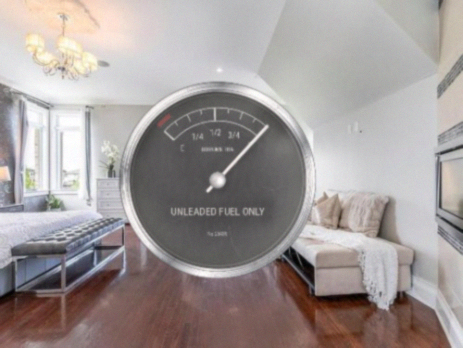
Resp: 1
